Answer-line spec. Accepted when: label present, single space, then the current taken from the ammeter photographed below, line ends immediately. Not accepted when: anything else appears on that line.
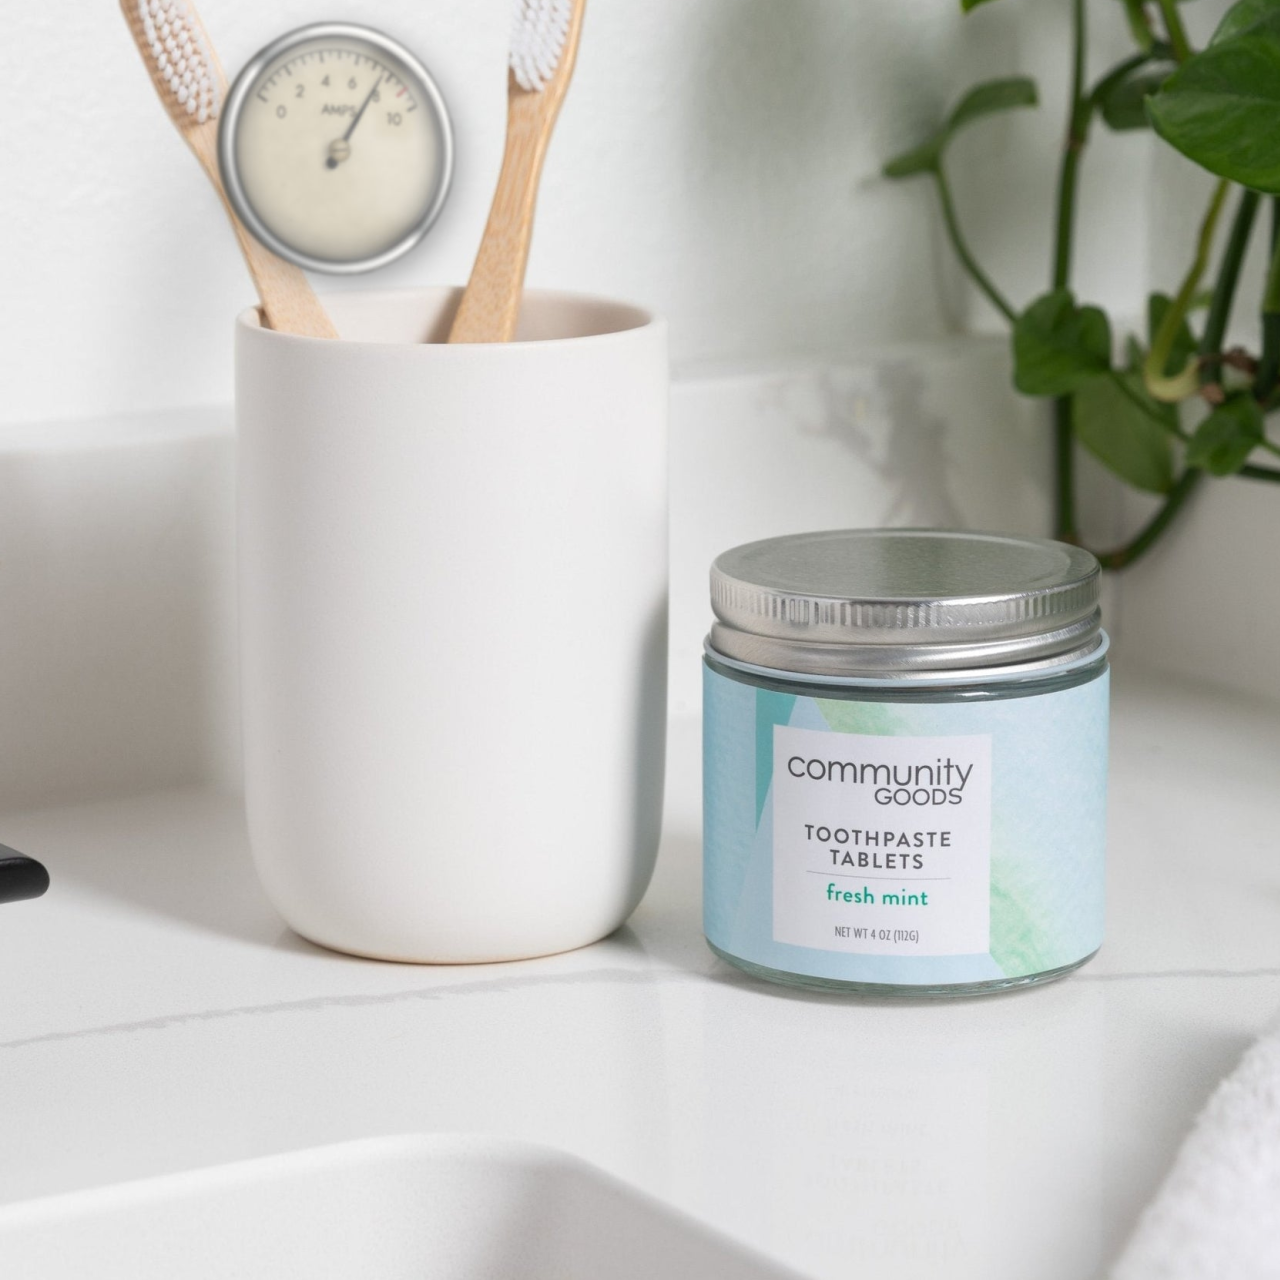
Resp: 7.5 A
